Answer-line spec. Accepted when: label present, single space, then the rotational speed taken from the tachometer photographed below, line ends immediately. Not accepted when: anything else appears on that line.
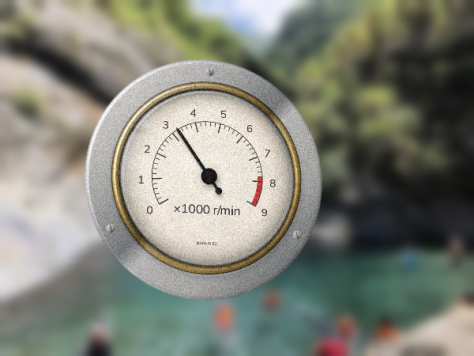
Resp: 3200 rpm
